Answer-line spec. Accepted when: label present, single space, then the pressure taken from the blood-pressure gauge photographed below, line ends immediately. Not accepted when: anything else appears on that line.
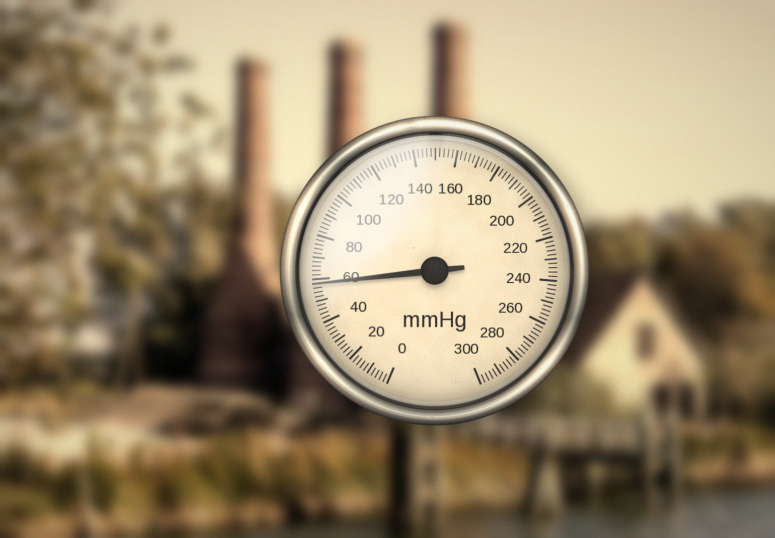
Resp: 58 mmHg
